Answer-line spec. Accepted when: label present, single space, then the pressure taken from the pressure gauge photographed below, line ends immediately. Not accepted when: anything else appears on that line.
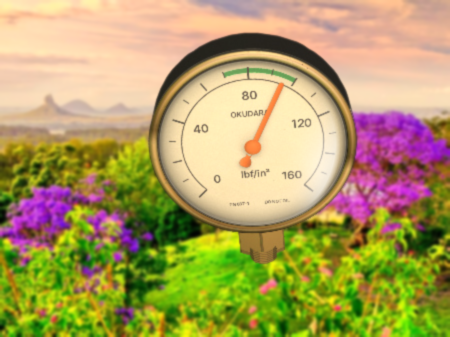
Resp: 95 psi
